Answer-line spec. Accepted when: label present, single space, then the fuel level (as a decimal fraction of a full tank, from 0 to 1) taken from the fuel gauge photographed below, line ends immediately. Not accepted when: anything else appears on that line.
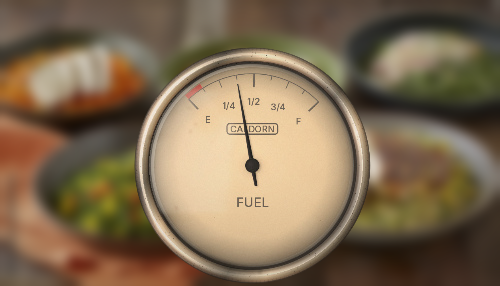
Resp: 0.375
